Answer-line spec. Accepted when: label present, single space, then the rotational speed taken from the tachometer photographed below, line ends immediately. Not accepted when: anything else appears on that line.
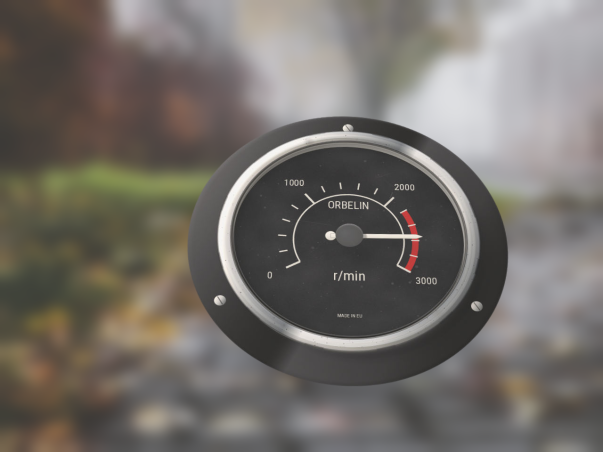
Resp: 2600 rpm
